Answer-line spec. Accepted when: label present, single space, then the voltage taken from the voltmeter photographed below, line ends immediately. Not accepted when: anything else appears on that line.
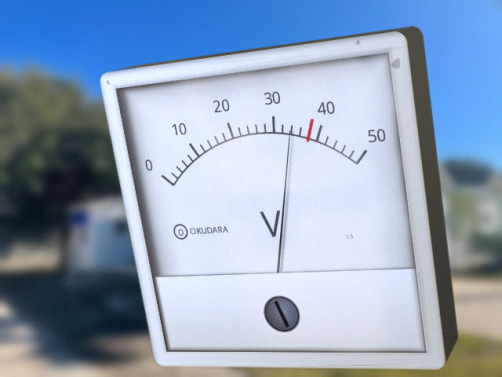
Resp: 34 V
